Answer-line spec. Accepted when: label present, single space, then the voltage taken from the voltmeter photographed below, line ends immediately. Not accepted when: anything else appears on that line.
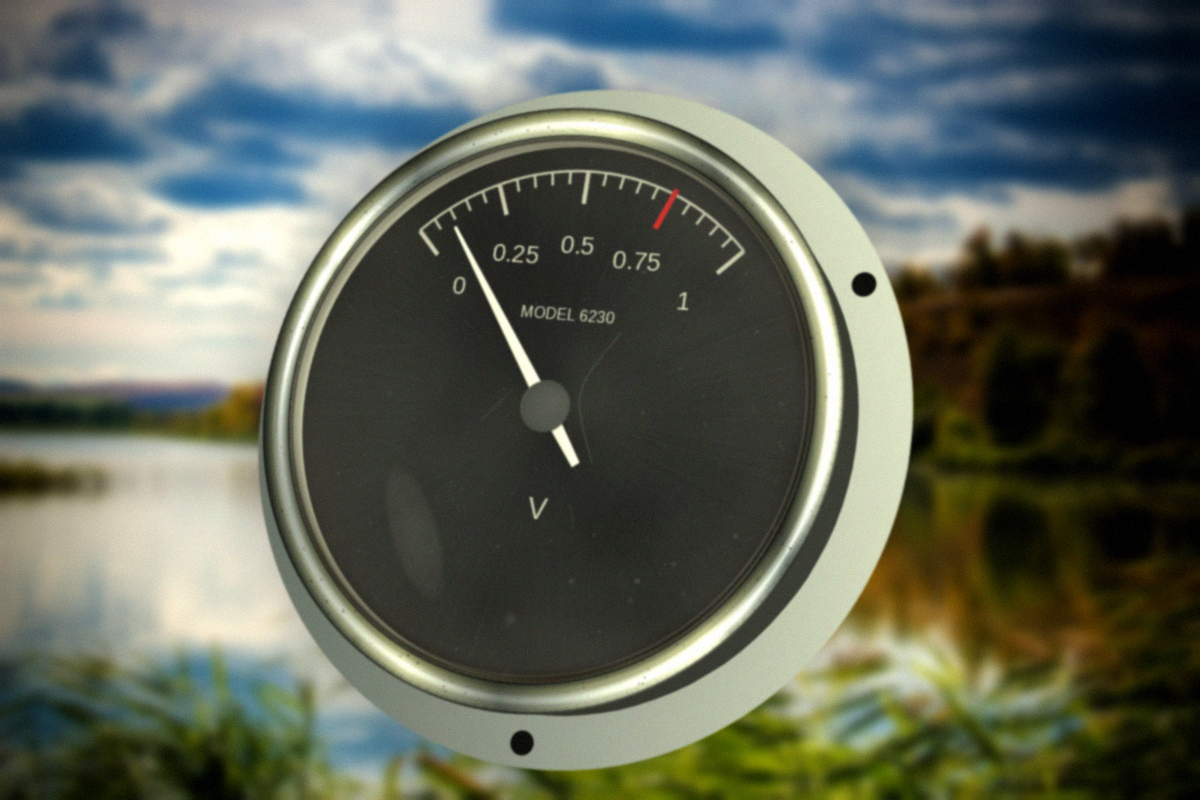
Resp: 0.1 V
